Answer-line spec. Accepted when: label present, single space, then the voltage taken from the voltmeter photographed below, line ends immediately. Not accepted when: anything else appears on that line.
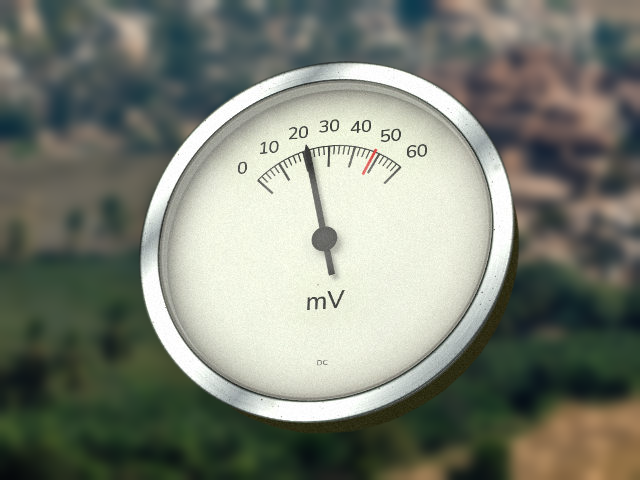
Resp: 22 mV
